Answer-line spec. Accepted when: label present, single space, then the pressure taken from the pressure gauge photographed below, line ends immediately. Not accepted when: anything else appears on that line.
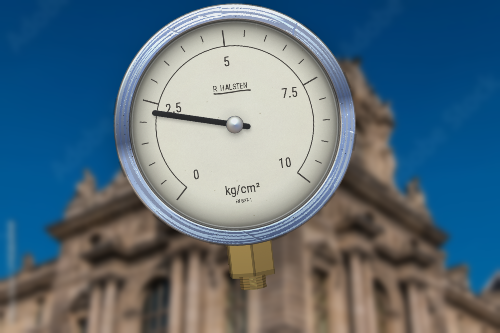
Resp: 2.25 kg/cm²
